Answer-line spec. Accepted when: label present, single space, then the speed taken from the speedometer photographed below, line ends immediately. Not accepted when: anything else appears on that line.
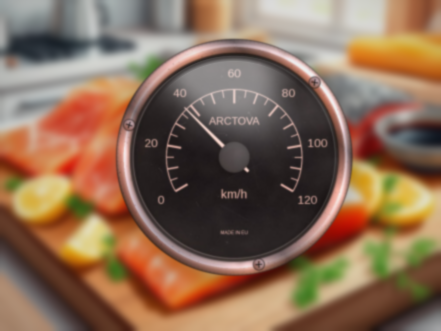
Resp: 37.5 km/h
